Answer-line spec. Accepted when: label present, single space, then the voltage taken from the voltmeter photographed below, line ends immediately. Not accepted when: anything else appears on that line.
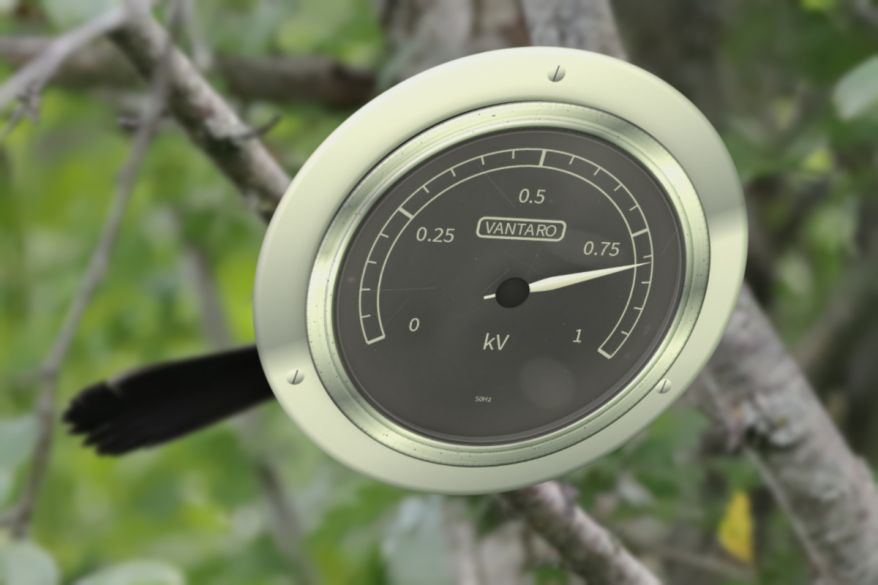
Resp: 0.8 kV
